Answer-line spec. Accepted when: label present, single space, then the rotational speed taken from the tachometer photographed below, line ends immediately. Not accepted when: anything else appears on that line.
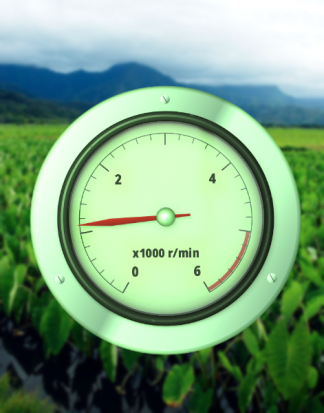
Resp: 1100 rpm
